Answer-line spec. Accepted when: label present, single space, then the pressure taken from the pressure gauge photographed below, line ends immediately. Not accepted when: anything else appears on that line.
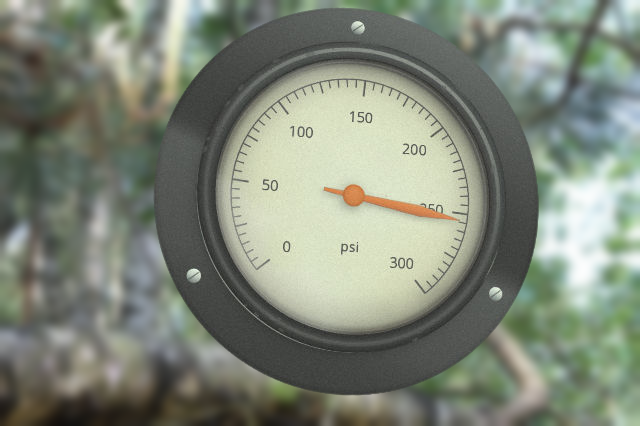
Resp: 255 psi
